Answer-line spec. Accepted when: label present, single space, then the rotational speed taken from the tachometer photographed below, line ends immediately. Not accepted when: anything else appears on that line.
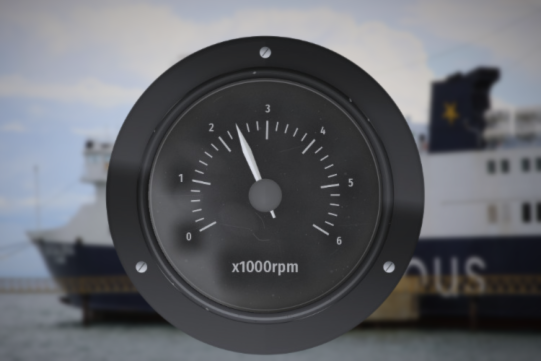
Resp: 2400 rpm
